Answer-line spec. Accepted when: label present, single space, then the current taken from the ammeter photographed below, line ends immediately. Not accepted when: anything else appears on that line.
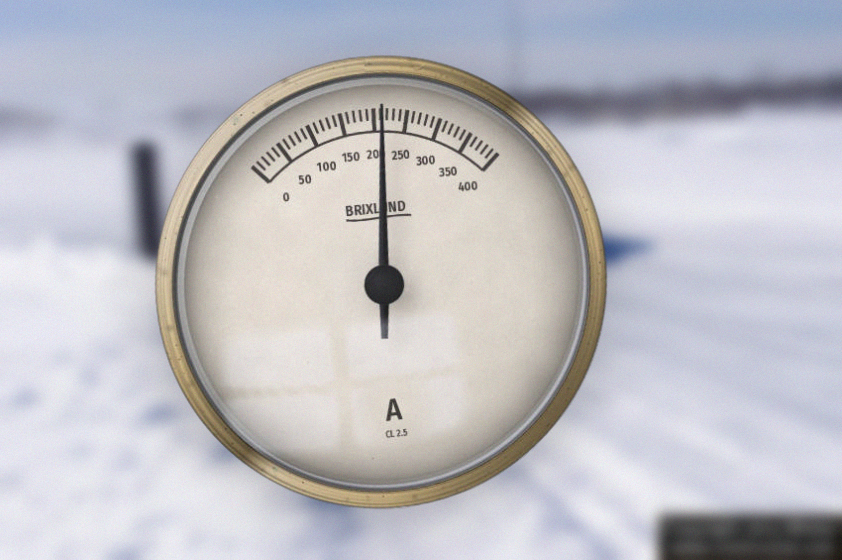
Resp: 210 A
